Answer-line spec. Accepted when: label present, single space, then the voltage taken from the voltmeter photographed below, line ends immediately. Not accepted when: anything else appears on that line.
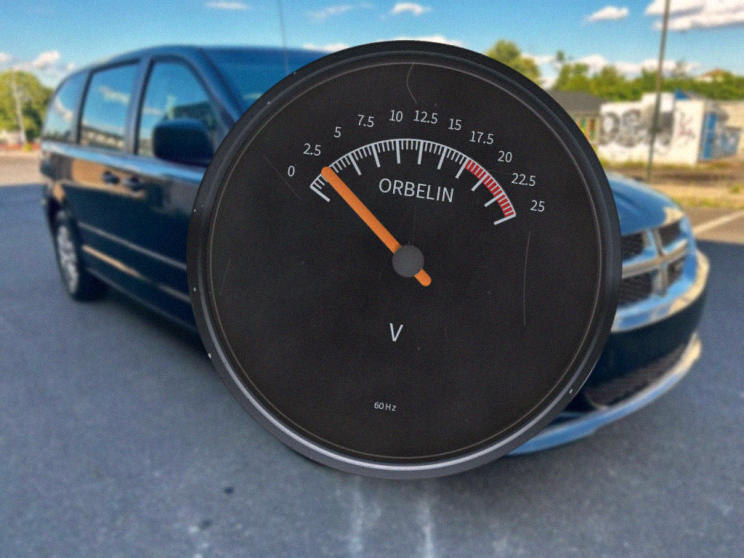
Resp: 2 V
